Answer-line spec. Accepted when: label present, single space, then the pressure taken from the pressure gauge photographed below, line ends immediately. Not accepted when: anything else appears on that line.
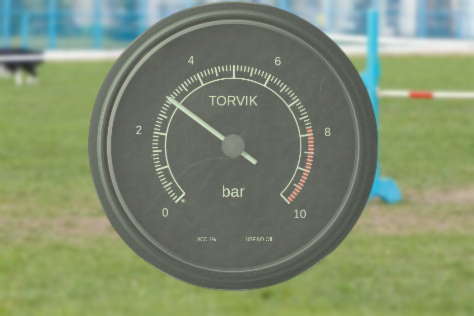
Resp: 3 bar
